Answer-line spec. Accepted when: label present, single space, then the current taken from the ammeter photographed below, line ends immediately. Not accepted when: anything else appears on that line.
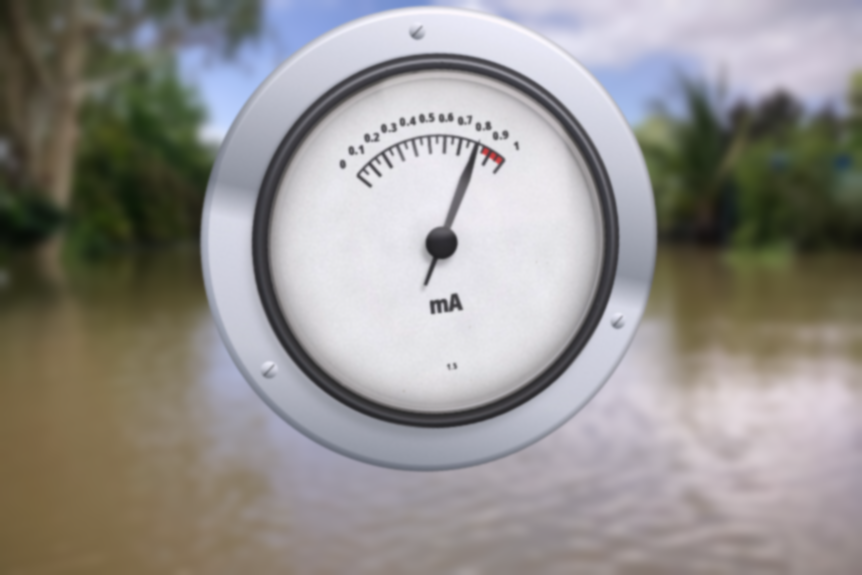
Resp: 0.8 mA
